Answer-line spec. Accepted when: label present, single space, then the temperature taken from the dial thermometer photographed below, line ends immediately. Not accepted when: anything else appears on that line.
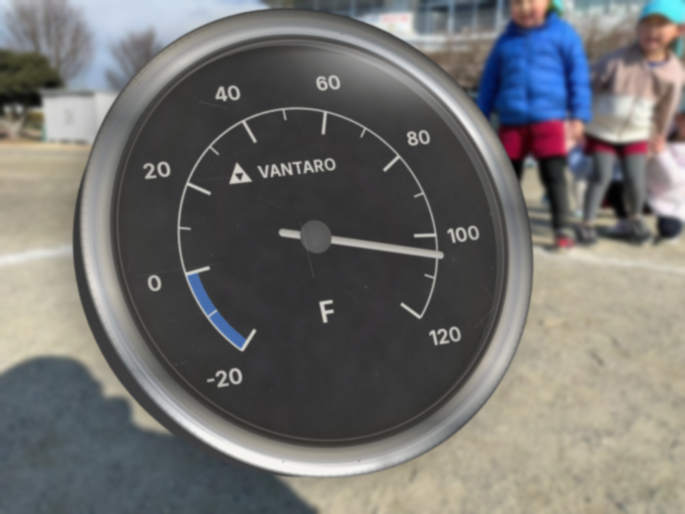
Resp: 105 °F
